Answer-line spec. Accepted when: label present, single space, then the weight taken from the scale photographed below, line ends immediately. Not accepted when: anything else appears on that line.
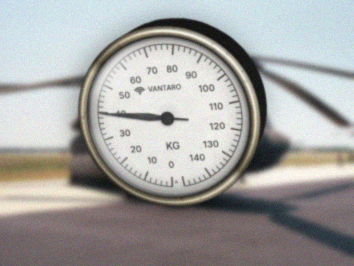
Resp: 40 kg
